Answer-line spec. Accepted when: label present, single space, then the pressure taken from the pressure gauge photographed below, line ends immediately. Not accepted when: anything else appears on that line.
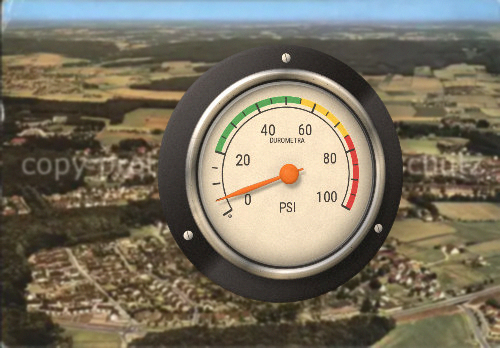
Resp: 5 psi
